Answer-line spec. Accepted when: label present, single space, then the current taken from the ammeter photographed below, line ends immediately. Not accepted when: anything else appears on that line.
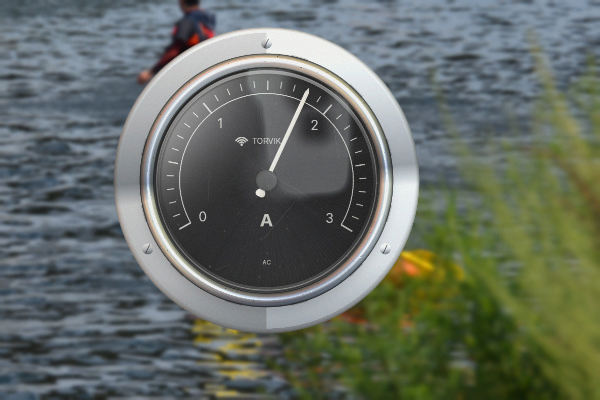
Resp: 1.8 A
